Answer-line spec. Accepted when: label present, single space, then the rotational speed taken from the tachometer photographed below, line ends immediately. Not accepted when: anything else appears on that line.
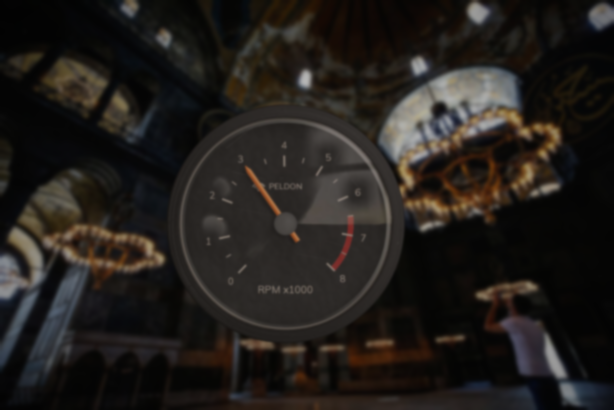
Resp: 3000 rpm
